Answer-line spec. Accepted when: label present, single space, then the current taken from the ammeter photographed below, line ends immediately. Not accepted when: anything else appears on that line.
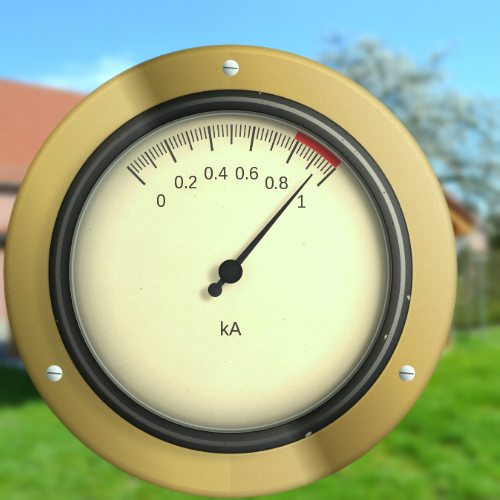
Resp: 0.94 kA
